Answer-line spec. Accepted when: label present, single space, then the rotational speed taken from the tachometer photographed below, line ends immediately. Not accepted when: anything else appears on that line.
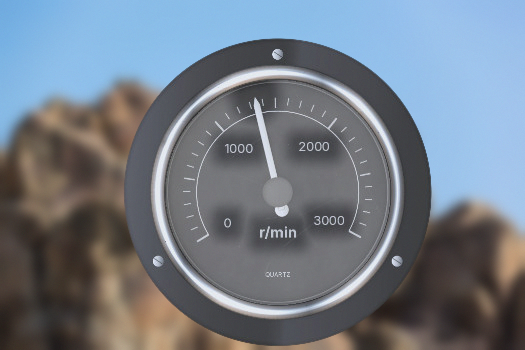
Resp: 1350 rpm
